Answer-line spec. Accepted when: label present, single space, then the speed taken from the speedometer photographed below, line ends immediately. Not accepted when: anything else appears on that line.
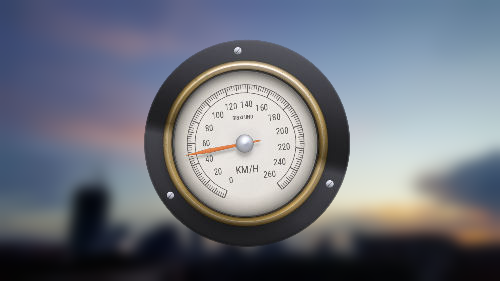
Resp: 50 km/h
